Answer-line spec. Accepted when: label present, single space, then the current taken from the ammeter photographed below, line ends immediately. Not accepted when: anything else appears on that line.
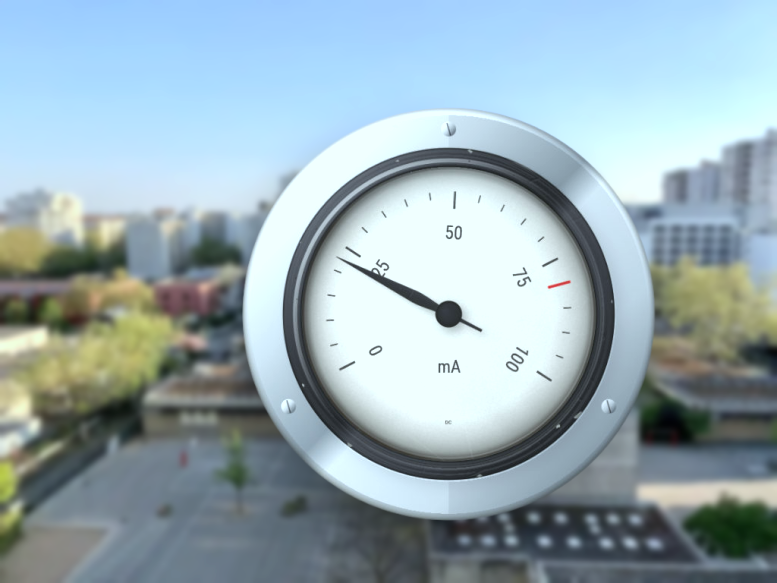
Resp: 22.5 mA
